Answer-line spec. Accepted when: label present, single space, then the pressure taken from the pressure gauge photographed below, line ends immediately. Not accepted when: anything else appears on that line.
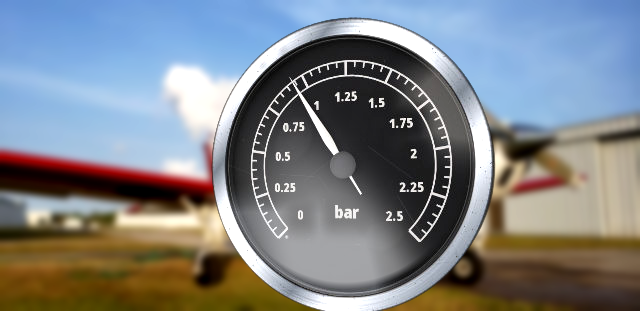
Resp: 0.95 bar
